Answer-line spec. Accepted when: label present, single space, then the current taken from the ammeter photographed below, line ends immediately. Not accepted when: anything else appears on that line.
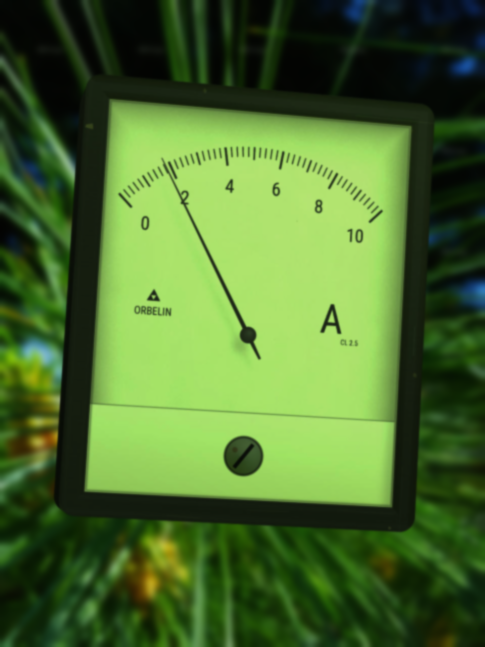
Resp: 1.8 A
